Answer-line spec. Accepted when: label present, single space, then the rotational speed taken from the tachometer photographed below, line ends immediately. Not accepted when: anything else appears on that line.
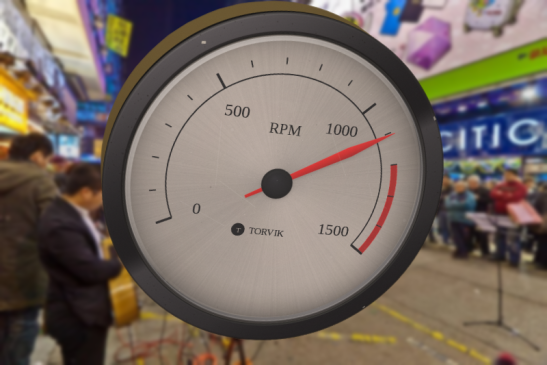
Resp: 1100 rpm
